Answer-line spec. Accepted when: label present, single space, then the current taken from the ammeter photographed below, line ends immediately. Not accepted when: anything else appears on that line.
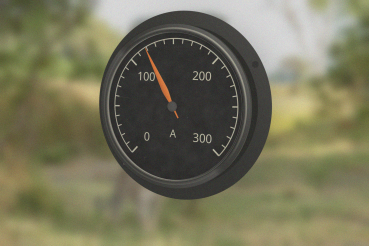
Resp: 120 A
